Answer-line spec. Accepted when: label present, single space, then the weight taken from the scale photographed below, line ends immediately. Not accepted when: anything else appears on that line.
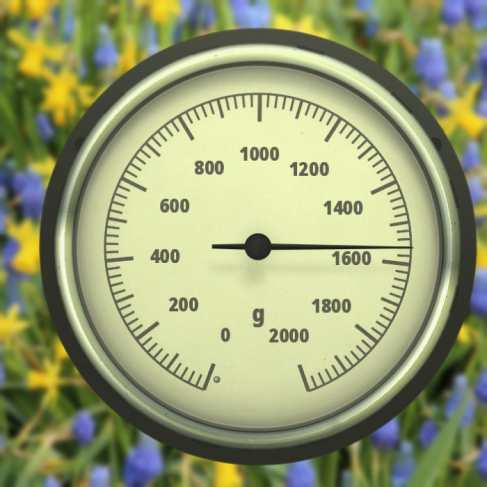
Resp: 1560 g
